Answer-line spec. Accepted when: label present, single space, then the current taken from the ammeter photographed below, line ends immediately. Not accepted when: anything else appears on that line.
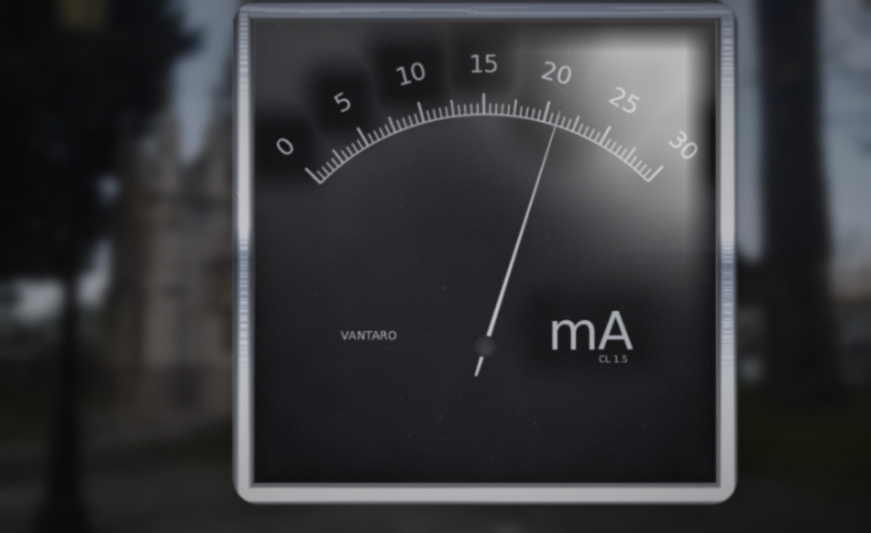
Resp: 21 mA
